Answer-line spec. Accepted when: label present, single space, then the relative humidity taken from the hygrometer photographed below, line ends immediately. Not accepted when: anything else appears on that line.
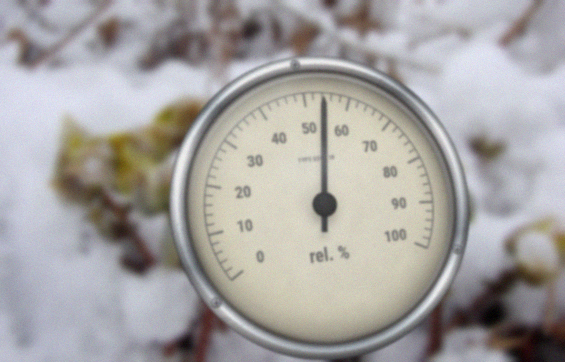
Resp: 54 %
